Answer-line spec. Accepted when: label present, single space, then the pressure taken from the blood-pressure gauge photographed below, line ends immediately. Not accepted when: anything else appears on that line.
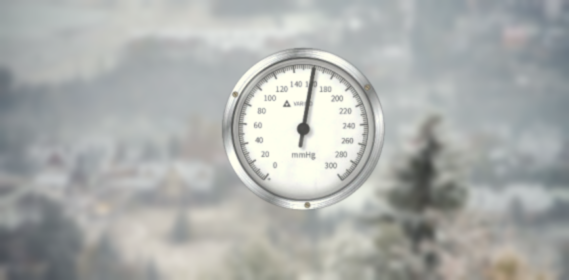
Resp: 160 mmHg
